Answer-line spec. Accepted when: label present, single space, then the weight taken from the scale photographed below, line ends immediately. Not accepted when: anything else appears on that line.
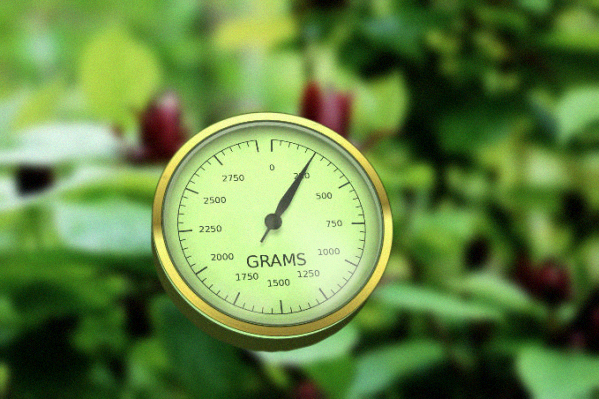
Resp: 250 g
